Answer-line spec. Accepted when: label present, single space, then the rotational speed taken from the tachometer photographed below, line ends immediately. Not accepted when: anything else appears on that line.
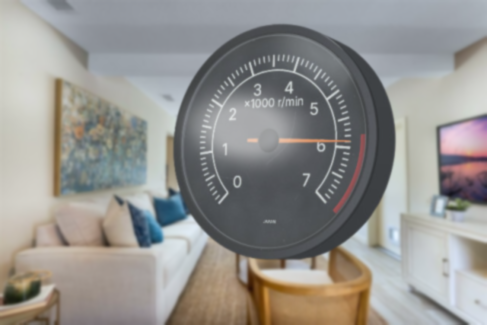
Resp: 5900 rpm
